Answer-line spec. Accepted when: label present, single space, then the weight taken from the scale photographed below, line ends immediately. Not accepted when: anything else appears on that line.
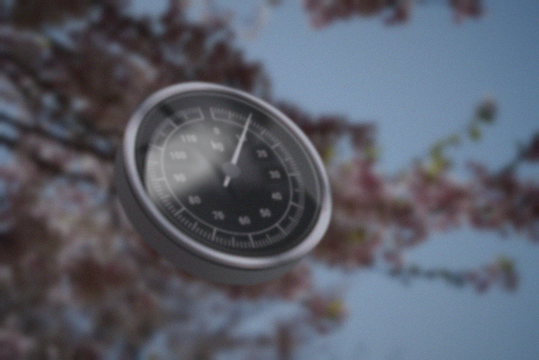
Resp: 10 kg
